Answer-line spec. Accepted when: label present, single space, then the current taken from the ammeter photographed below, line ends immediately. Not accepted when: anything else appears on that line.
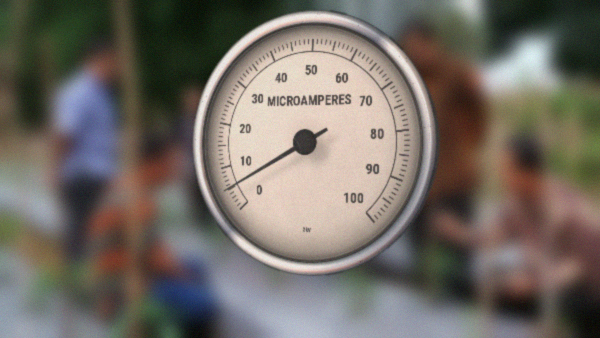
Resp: 5 µA
